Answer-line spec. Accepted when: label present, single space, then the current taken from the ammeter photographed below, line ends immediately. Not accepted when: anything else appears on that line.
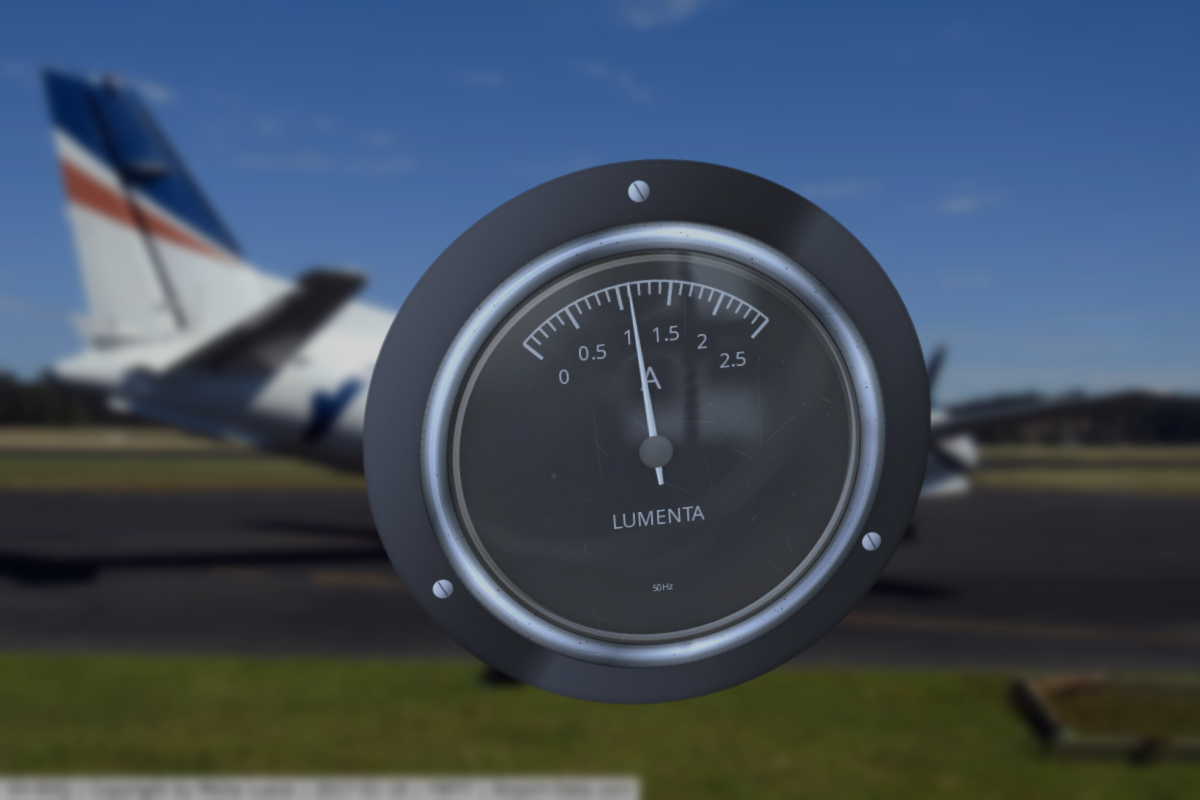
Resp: 1.1 A
